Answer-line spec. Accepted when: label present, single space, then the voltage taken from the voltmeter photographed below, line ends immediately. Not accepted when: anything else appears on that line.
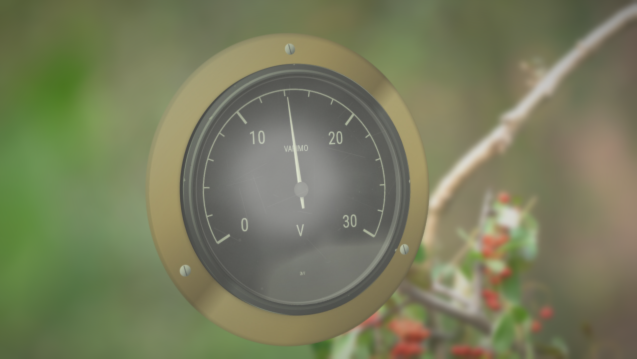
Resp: 14 V
